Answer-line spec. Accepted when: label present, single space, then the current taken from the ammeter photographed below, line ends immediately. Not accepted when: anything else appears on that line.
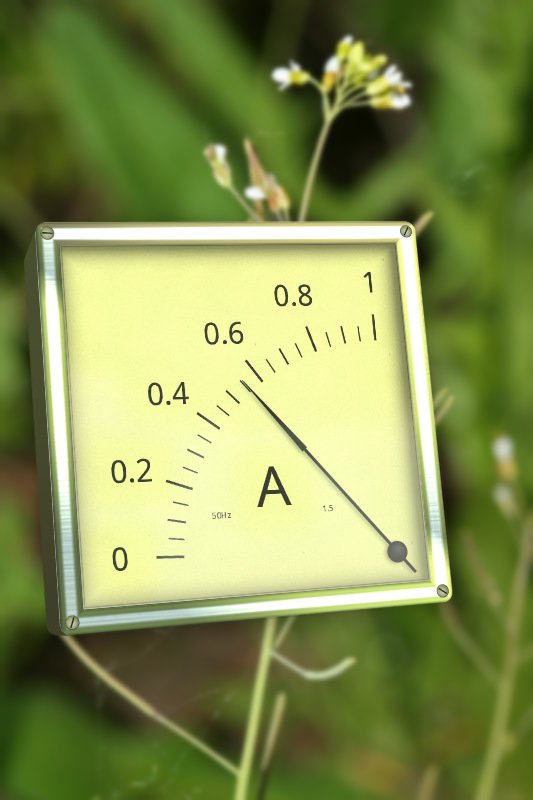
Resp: 0.55 A
